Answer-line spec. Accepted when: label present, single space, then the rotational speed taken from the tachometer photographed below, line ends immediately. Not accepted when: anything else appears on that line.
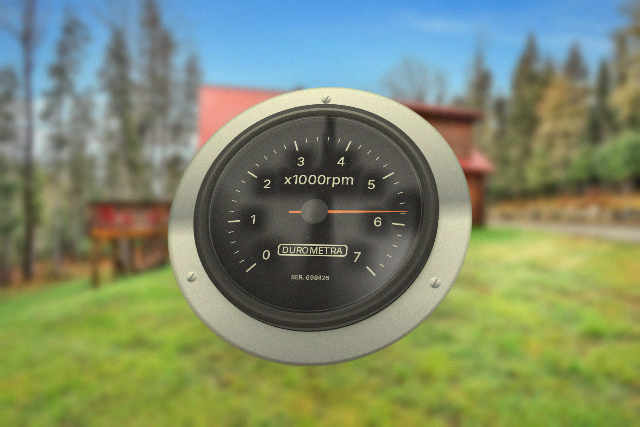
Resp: 5800 rpm
